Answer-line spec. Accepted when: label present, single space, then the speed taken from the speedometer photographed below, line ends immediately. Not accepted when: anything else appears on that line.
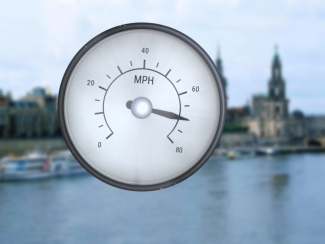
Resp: 70 mph
